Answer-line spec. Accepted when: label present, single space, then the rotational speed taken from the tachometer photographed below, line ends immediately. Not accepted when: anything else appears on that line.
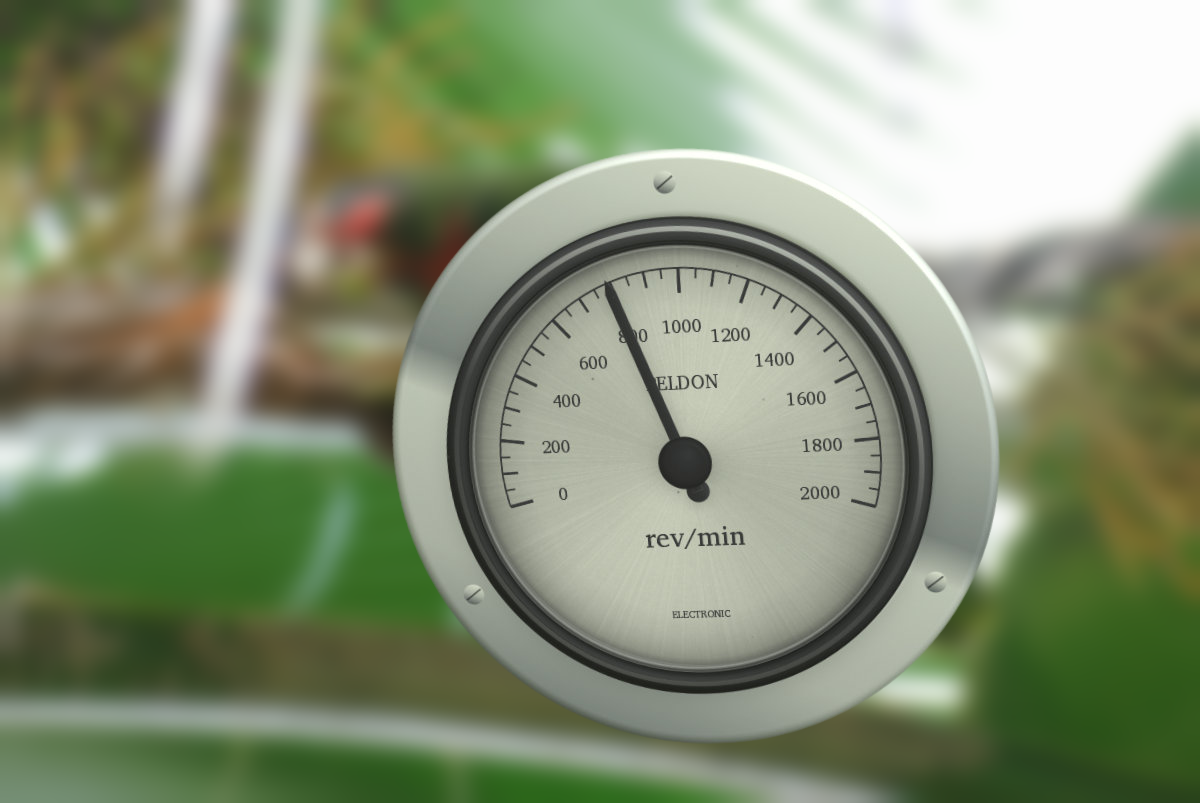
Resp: 800 rpm
